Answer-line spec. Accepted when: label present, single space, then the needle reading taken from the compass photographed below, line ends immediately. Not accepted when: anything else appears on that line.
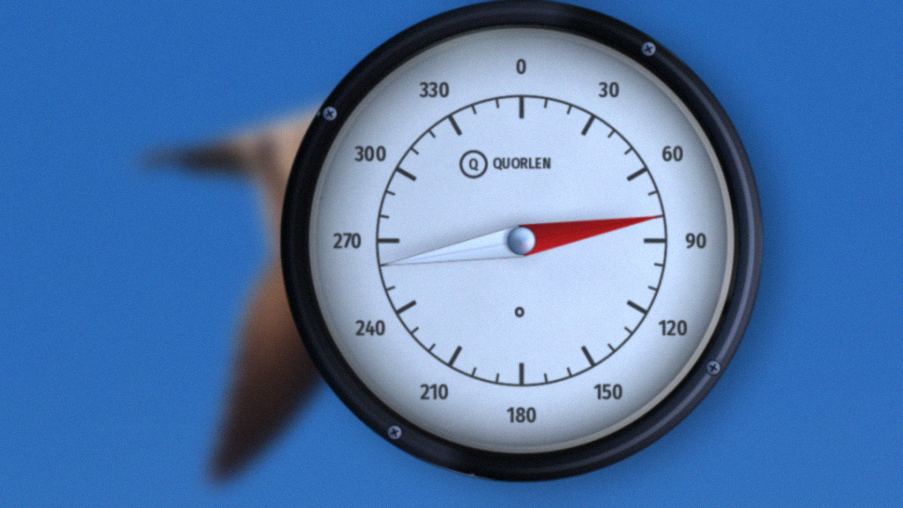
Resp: 80 °
